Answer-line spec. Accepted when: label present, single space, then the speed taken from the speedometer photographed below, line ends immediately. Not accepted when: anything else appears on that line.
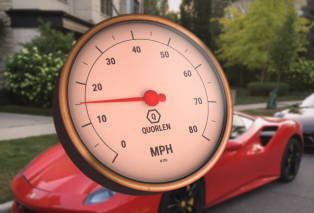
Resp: 15 mph
